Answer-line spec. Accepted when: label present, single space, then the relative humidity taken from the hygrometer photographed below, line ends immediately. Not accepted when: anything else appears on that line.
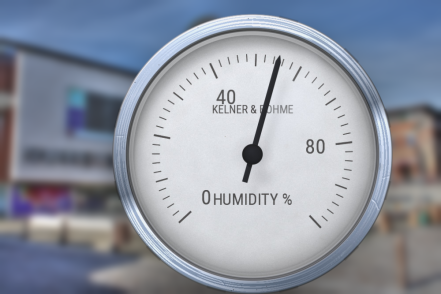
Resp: 55 %
